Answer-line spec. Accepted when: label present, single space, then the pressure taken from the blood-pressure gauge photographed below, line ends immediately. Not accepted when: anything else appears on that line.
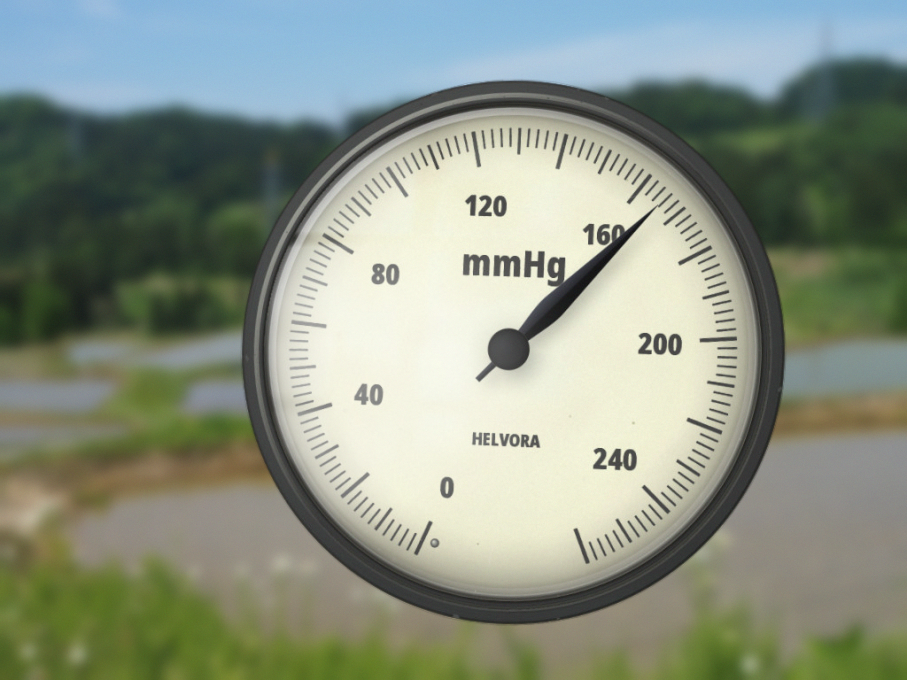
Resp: 166 mmHg
